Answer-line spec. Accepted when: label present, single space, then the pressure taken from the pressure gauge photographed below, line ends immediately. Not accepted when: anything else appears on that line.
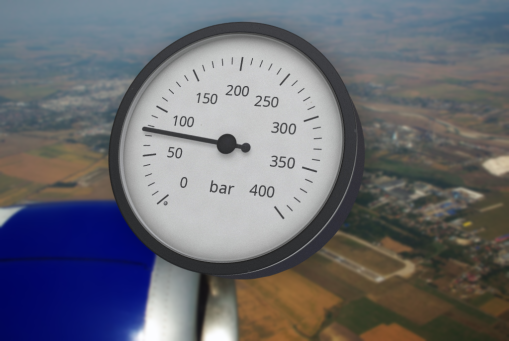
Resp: 75 bar
